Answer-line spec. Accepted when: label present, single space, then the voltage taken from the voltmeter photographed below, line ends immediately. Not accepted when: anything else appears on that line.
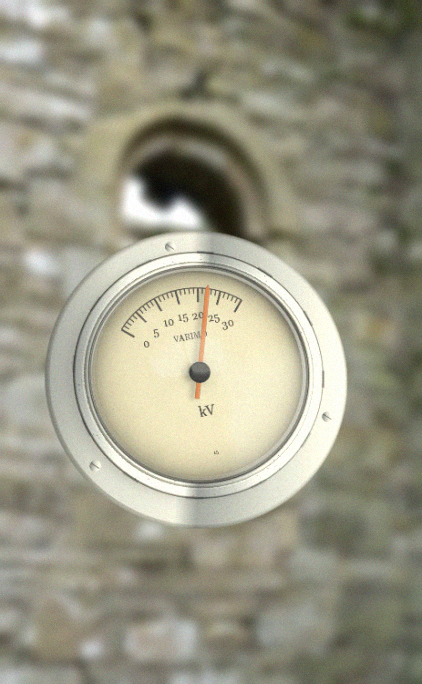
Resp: 22 kV
